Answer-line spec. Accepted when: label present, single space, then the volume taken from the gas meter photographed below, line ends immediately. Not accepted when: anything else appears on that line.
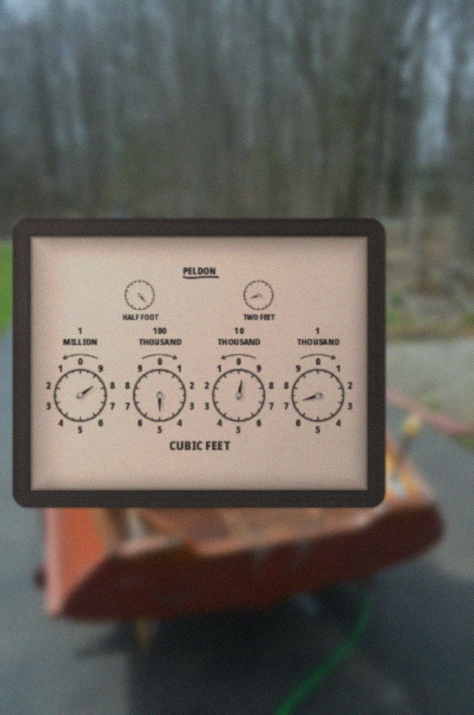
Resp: 849700 ft³
